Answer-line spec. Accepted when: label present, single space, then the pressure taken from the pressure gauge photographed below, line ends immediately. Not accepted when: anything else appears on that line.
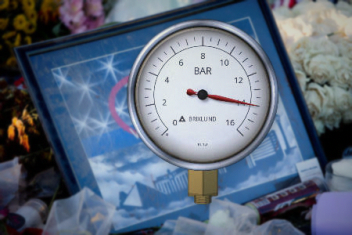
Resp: 14 bar
